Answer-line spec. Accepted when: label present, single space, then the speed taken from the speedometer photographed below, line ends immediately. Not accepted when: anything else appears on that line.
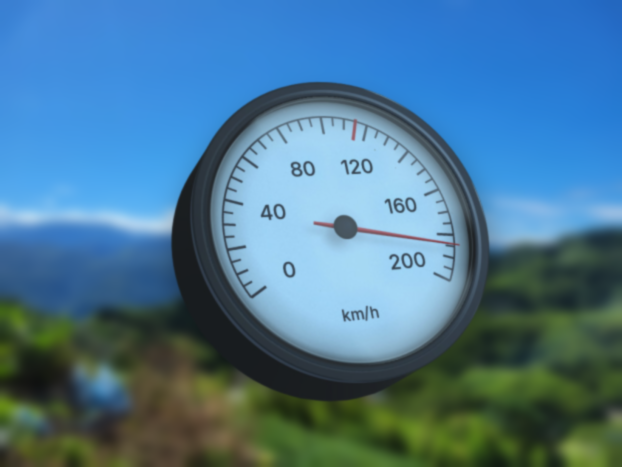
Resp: 185 km/h
